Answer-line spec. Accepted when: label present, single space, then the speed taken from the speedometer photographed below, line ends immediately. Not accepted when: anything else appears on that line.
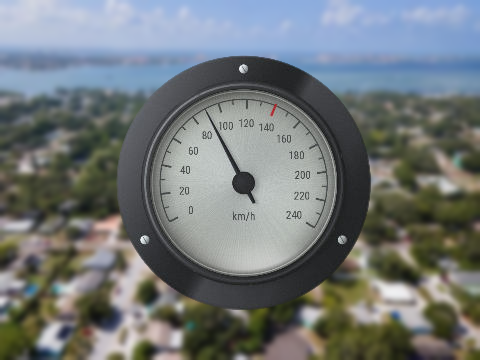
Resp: 90 km/h
